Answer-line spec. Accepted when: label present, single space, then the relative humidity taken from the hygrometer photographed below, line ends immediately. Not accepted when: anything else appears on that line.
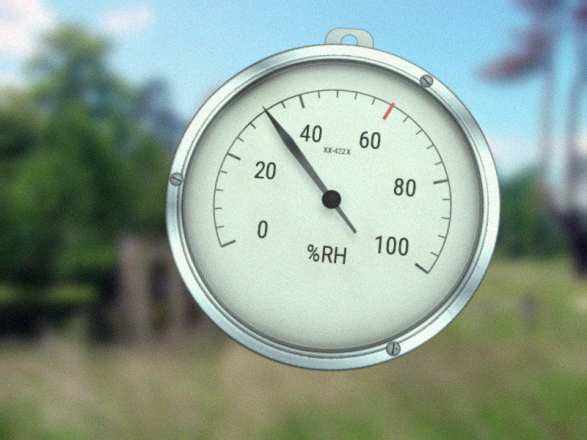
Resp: 32 %
